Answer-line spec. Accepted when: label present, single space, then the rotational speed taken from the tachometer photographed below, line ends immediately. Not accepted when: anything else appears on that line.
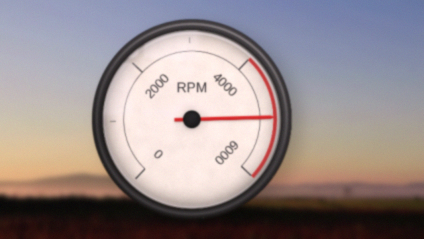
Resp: 5000 rpm
